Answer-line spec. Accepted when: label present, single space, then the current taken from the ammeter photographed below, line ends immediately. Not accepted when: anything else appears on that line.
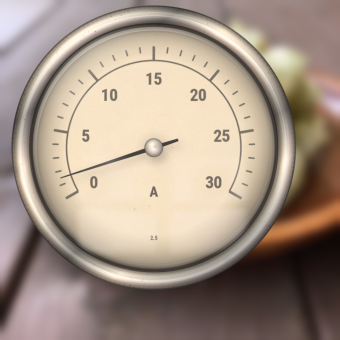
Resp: 1.5 A
